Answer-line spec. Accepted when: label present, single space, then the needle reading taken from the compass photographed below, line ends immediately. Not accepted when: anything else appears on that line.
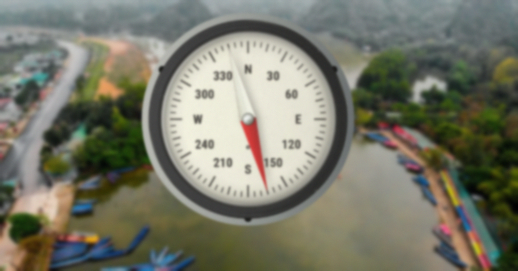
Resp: 165 °
